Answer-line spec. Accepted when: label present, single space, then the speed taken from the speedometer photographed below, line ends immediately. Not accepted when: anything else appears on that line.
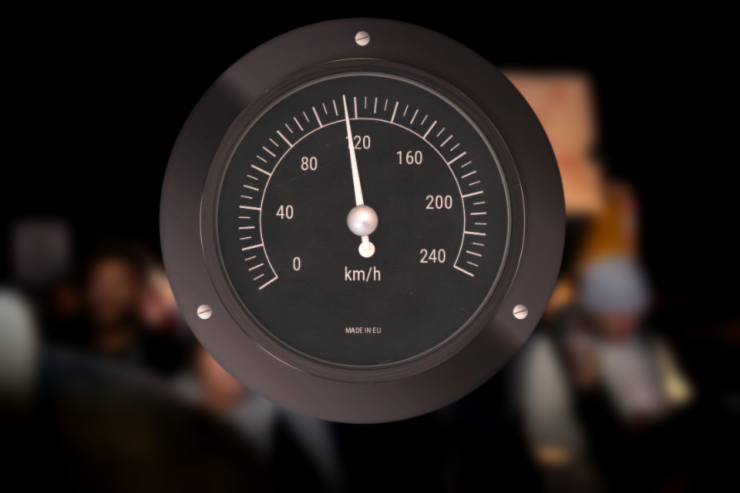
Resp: 115 km/h
